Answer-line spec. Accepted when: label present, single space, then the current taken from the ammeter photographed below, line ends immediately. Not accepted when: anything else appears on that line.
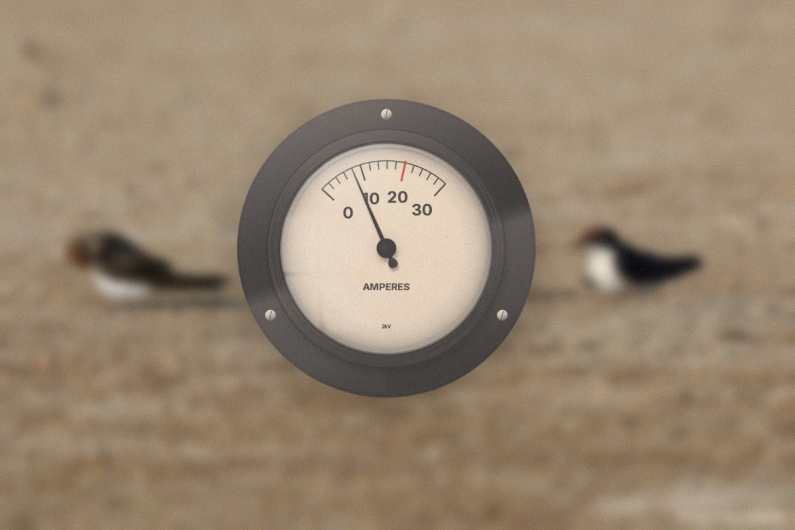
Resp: 8 A
